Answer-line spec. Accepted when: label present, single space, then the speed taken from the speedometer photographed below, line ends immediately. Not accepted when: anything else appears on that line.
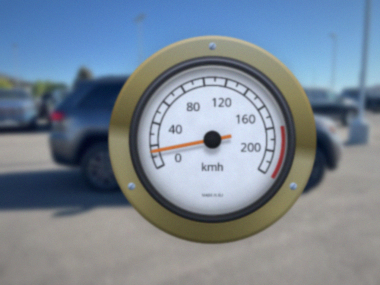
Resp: 15 km/h
